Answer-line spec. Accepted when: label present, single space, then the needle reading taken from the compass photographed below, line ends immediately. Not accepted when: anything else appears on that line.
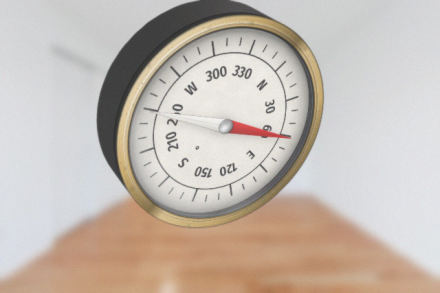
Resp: 60 °
